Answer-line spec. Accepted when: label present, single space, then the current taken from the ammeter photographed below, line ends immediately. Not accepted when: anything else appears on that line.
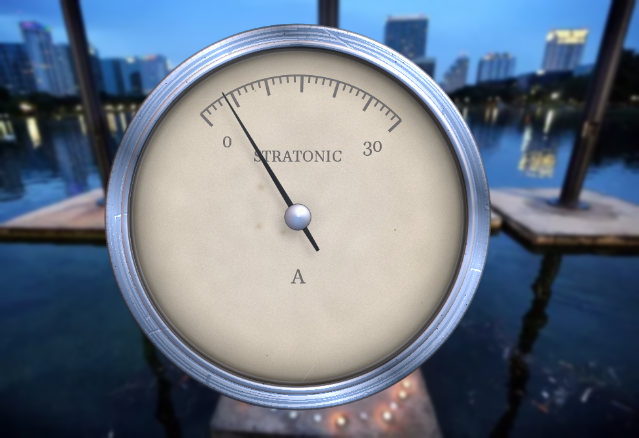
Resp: 4 A
